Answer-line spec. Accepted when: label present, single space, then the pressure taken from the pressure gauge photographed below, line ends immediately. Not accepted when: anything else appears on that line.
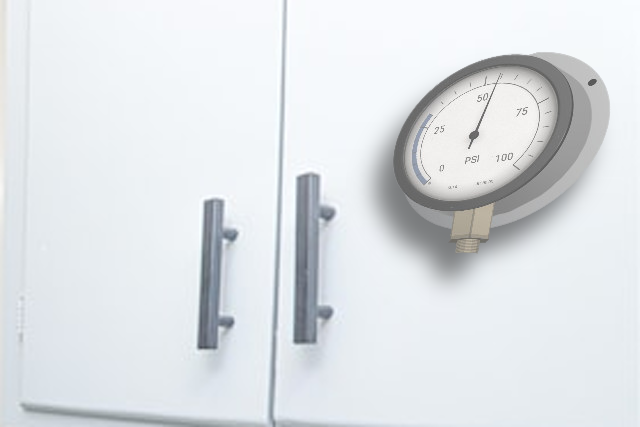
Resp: 55 psi
